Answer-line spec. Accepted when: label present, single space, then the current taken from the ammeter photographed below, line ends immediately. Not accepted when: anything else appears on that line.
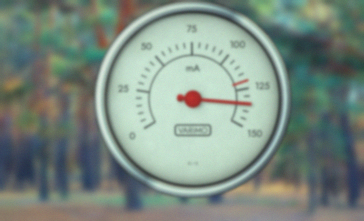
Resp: 135 mA
